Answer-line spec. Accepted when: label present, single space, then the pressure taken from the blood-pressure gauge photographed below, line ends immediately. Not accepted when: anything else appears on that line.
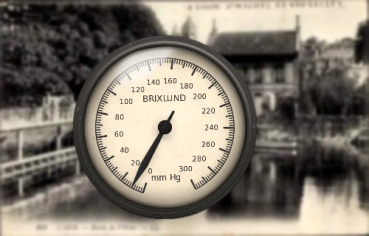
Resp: 10 mmHg
